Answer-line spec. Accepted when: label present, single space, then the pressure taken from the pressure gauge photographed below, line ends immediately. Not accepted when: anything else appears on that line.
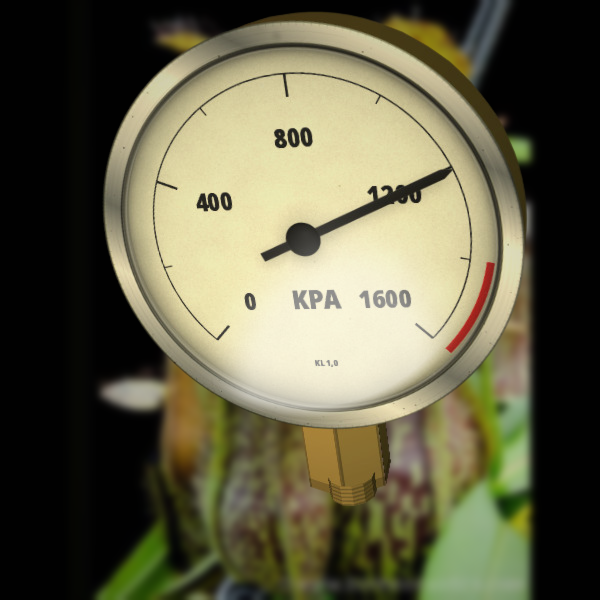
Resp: 1200 kPa
